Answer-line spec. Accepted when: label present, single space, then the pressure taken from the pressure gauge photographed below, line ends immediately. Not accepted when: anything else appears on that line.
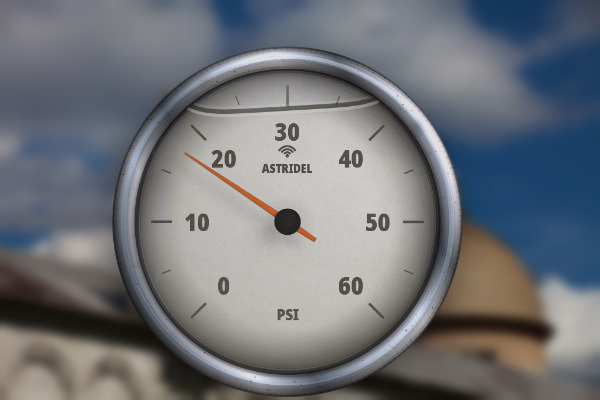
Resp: 17.5 psi
